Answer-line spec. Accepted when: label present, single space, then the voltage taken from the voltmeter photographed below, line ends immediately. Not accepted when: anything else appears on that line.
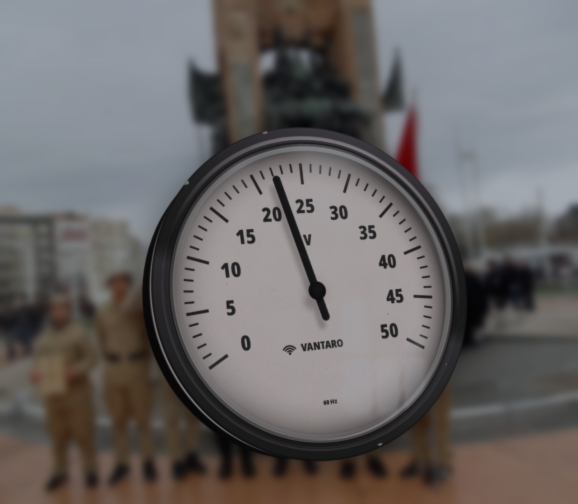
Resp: 22 V
